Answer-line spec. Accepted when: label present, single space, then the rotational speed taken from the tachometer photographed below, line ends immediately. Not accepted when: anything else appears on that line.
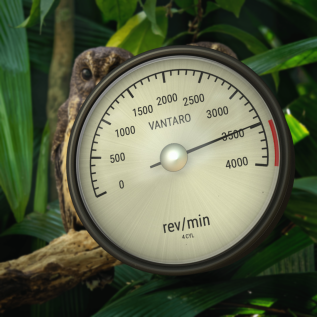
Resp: 3500 rpm
